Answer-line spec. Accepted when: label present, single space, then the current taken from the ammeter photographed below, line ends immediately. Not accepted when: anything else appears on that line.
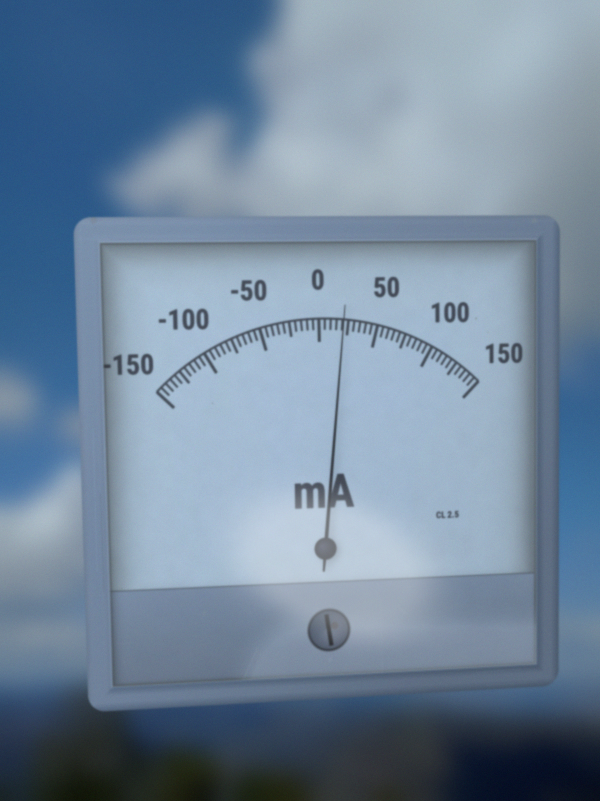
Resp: 20 mA
